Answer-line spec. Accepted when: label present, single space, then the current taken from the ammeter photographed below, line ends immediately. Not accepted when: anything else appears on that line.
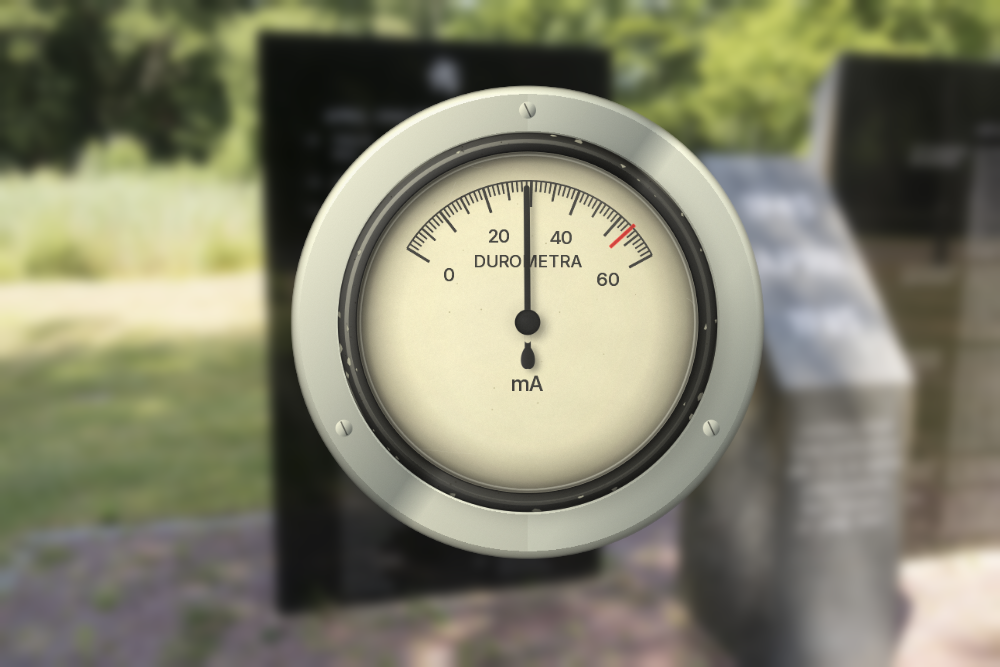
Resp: 29 mA
